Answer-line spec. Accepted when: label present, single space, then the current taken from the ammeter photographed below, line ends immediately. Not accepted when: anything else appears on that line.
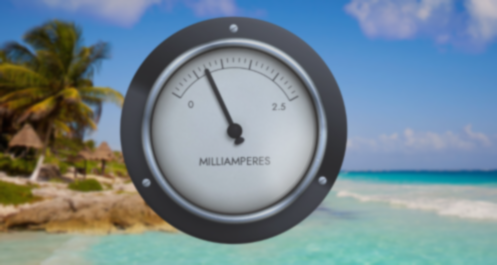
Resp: 0.7 mA
